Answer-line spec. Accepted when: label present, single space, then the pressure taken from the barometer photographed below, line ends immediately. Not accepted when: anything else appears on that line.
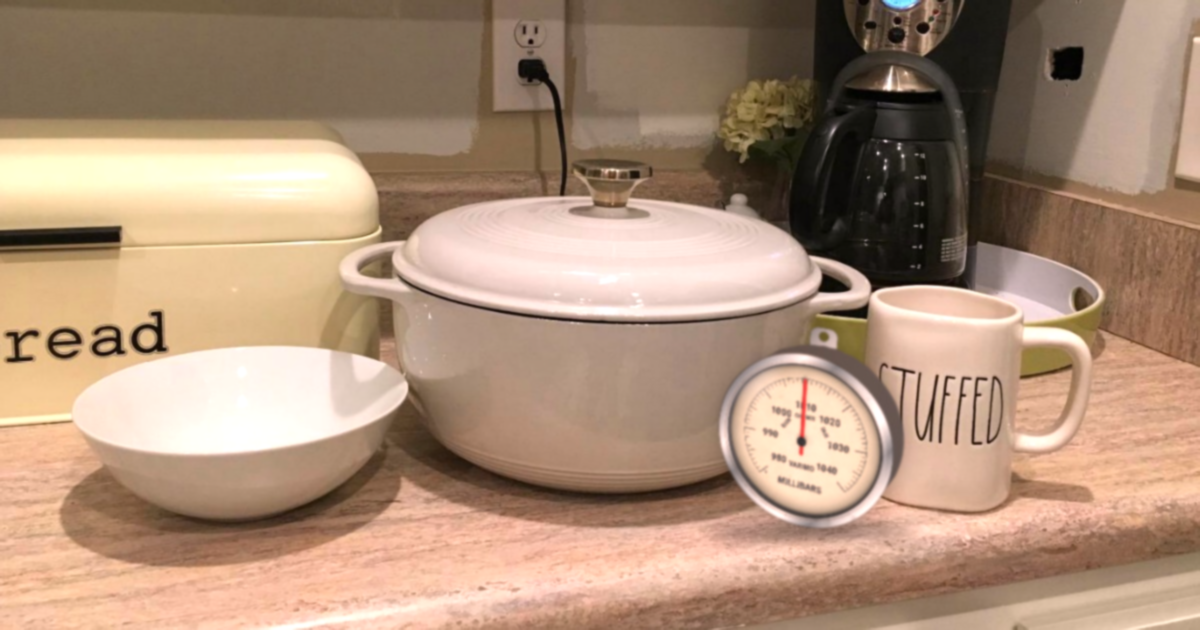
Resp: 1010 mbar
